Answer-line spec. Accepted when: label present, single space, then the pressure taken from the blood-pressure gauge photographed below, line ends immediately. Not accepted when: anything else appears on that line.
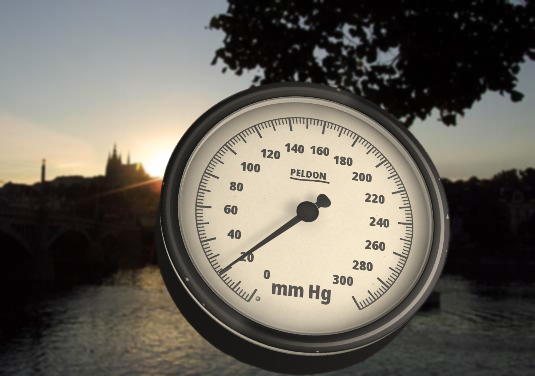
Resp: 20 mmHg
